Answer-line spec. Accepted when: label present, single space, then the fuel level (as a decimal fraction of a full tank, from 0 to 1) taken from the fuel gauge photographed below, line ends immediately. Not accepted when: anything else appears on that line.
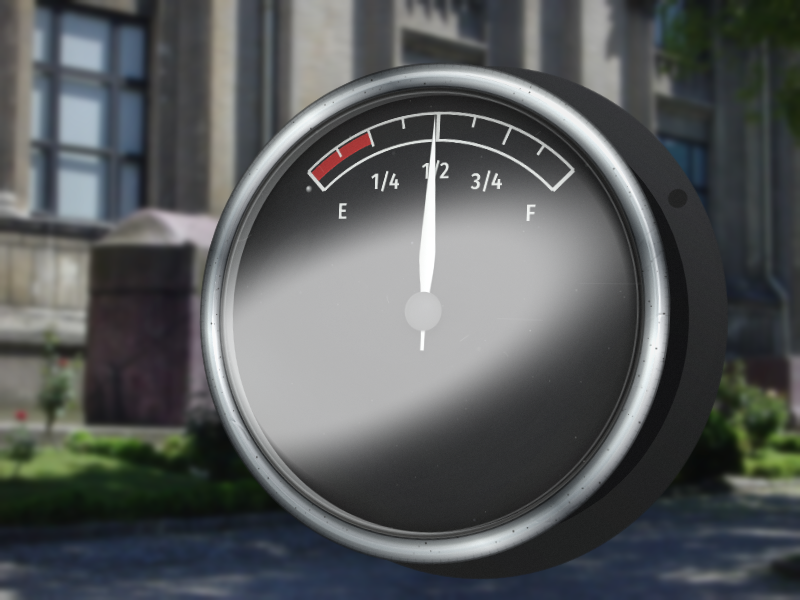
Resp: 0.5
